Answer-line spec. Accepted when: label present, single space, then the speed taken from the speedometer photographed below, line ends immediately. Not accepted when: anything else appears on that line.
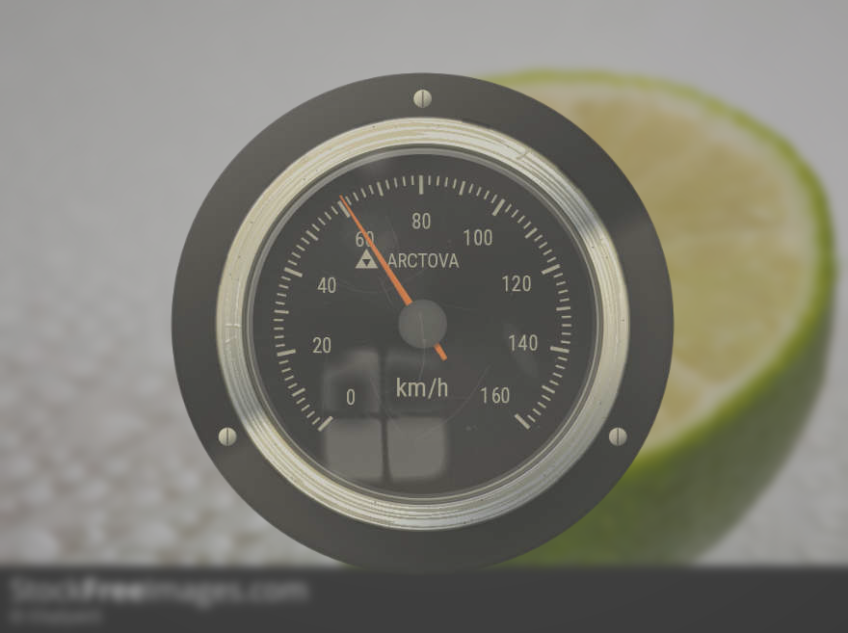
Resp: 61 km/h
